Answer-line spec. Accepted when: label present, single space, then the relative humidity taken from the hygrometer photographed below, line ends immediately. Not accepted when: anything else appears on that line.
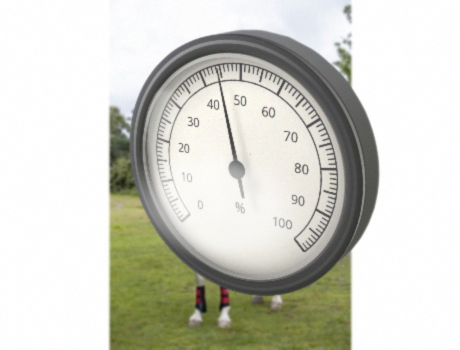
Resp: 45 %
